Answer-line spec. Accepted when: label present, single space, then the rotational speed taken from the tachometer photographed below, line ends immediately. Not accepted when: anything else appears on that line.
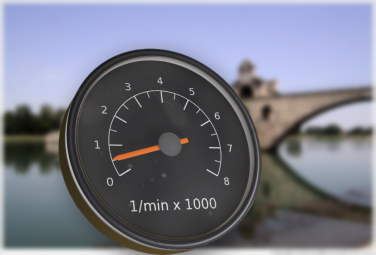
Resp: 500 rpm
